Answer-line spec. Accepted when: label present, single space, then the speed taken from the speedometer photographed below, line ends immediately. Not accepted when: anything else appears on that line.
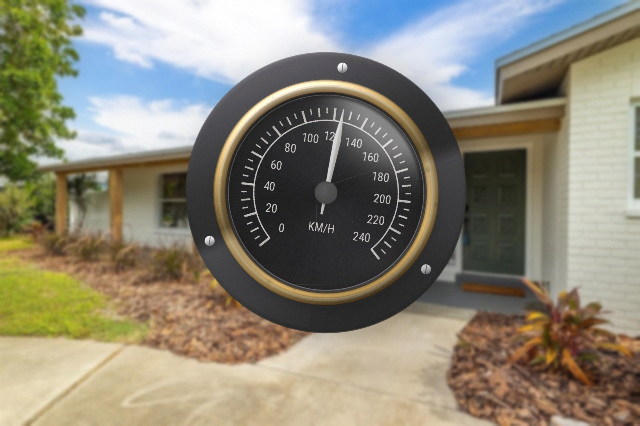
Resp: 125 km/h
